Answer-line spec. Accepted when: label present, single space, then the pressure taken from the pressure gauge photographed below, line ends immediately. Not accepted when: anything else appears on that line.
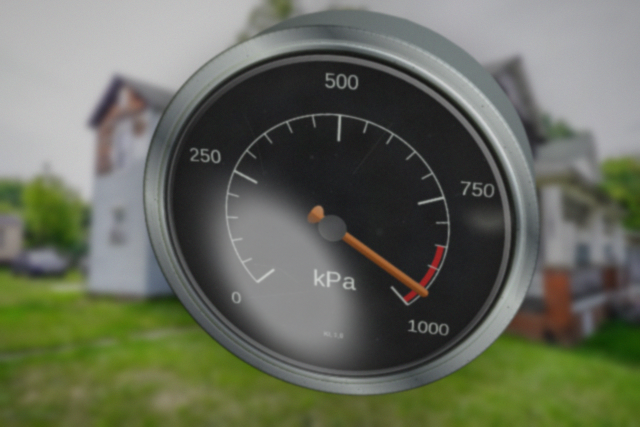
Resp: 950 kPa
